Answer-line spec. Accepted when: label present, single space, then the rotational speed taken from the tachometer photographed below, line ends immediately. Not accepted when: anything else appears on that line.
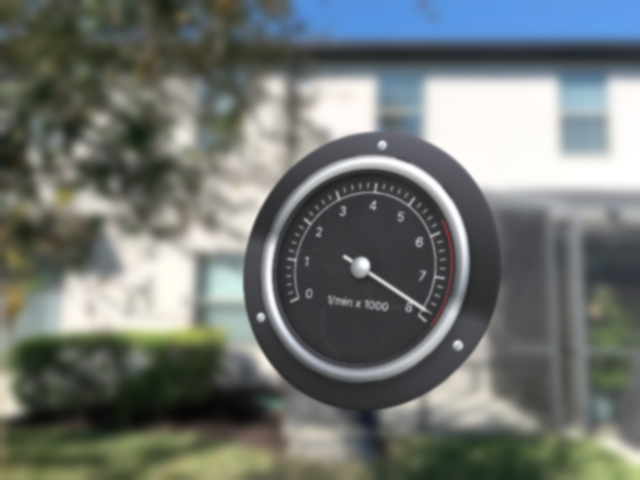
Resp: 7800 rpm
